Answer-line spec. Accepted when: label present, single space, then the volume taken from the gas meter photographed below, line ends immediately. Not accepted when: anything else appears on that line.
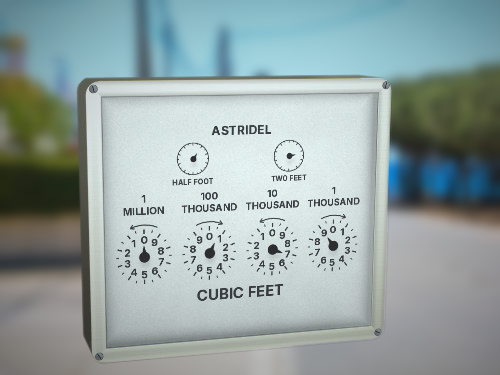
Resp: 6900 ft³
